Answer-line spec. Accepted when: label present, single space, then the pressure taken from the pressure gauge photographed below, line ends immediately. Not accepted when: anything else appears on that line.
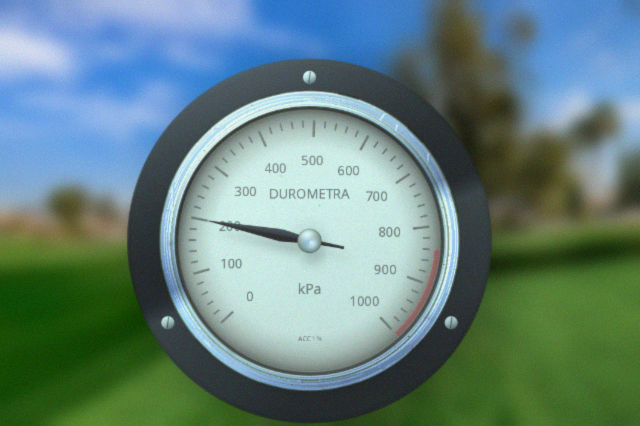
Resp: 200 kPa
